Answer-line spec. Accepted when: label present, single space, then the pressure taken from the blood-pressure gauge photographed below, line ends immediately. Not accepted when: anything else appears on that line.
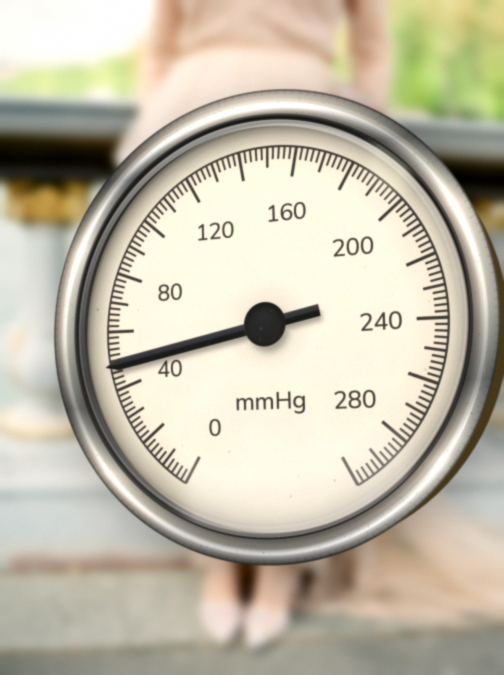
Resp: 48 mmHg
